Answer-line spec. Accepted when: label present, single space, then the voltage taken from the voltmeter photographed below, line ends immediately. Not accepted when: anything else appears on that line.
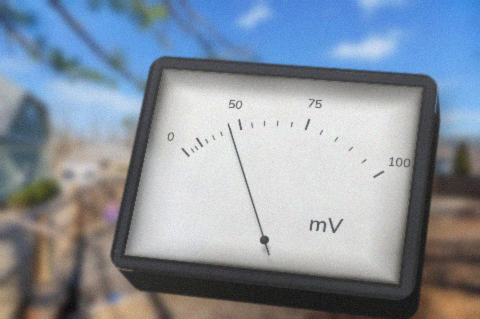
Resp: 45 mV
